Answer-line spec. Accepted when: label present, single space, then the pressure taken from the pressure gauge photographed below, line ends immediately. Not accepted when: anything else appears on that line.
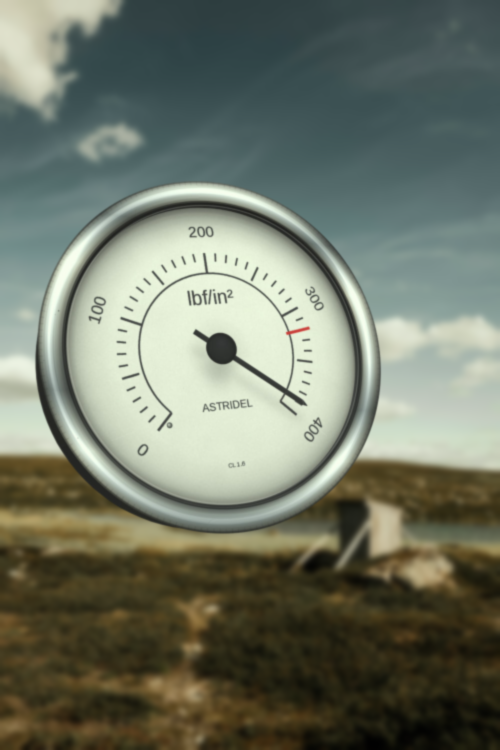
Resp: 390 psi
